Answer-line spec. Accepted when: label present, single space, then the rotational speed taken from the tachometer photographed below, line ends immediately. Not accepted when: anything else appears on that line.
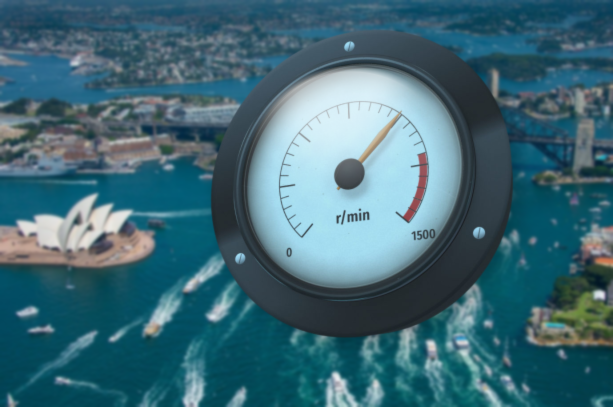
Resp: 1000 rpm
